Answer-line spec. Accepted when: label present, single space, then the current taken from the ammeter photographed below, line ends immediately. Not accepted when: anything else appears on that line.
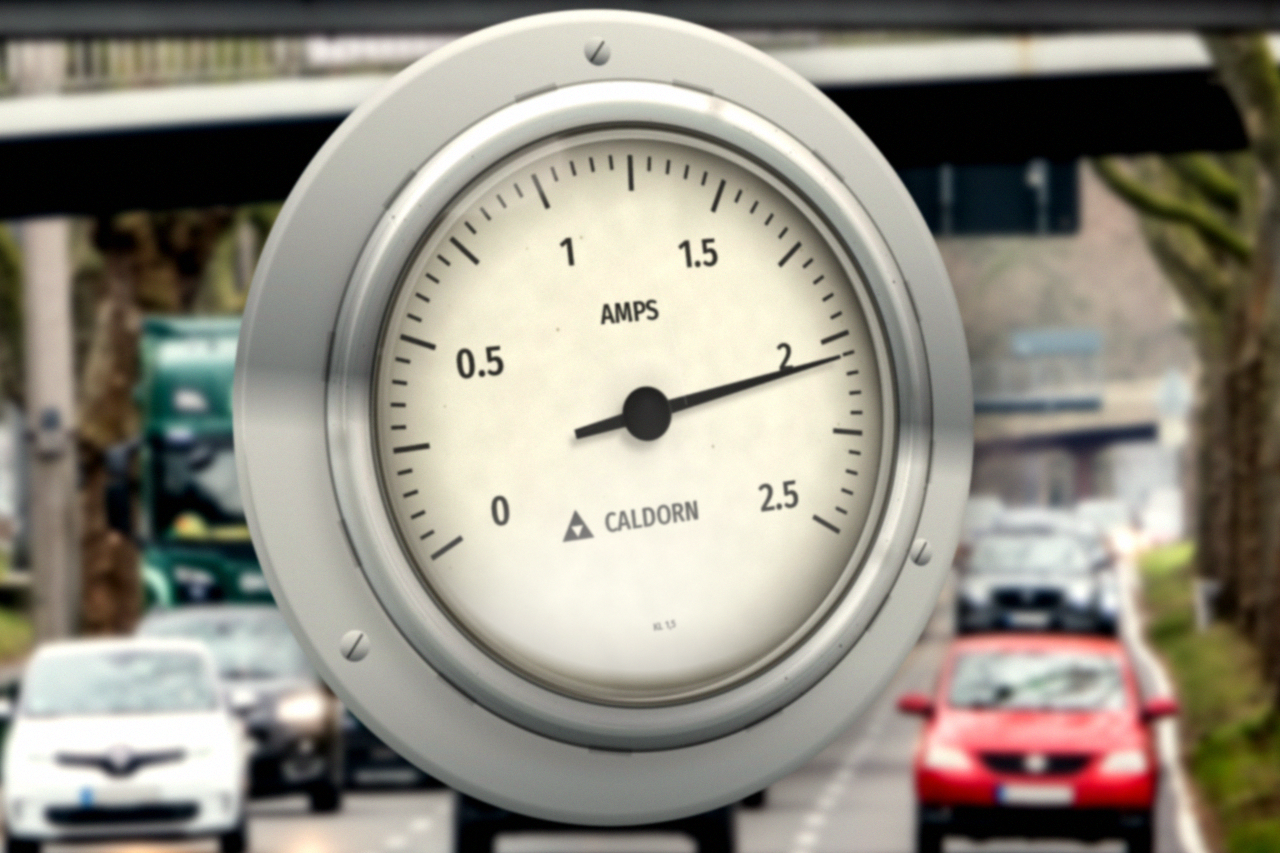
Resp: 2.05 A
